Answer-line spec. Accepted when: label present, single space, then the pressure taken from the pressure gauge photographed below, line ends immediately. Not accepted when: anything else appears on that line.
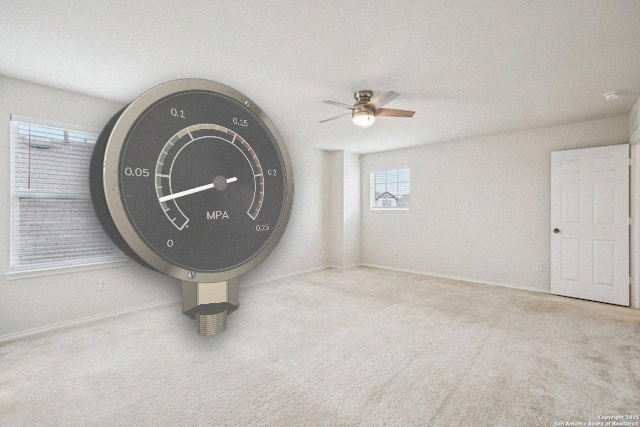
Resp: 0.03 MPa
